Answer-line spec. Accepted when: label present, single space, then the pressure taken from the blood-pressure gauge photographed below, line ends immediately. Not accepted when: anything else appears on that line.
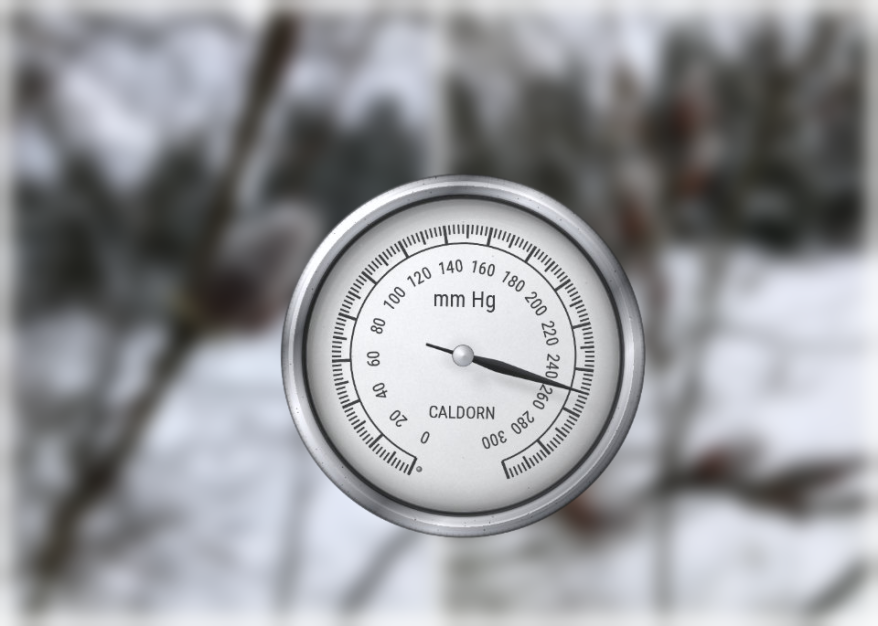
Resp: 250 mmHg
